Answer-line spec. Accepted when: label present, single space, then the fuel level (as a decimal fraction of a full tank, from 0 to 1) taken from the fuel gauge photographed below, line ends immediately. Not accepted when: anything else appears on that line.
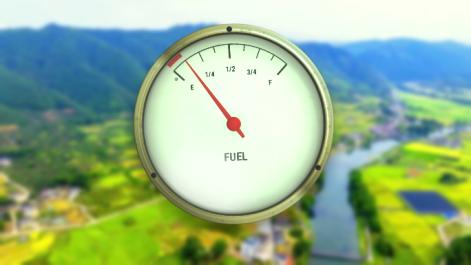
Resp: 0.125
